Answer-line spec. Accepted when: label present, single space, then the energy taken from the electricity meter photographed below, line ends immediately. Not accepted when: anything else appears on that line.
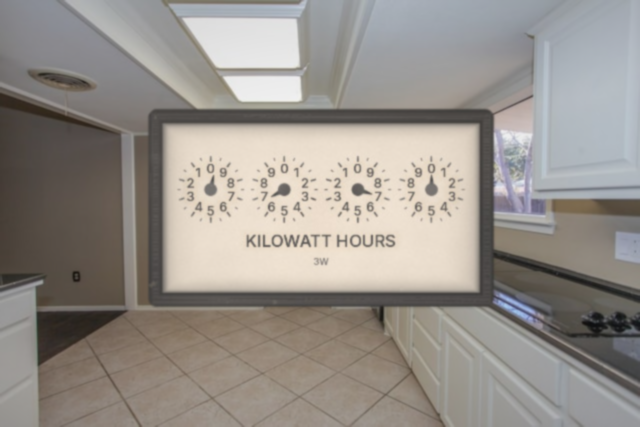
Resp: 9670 kWh
